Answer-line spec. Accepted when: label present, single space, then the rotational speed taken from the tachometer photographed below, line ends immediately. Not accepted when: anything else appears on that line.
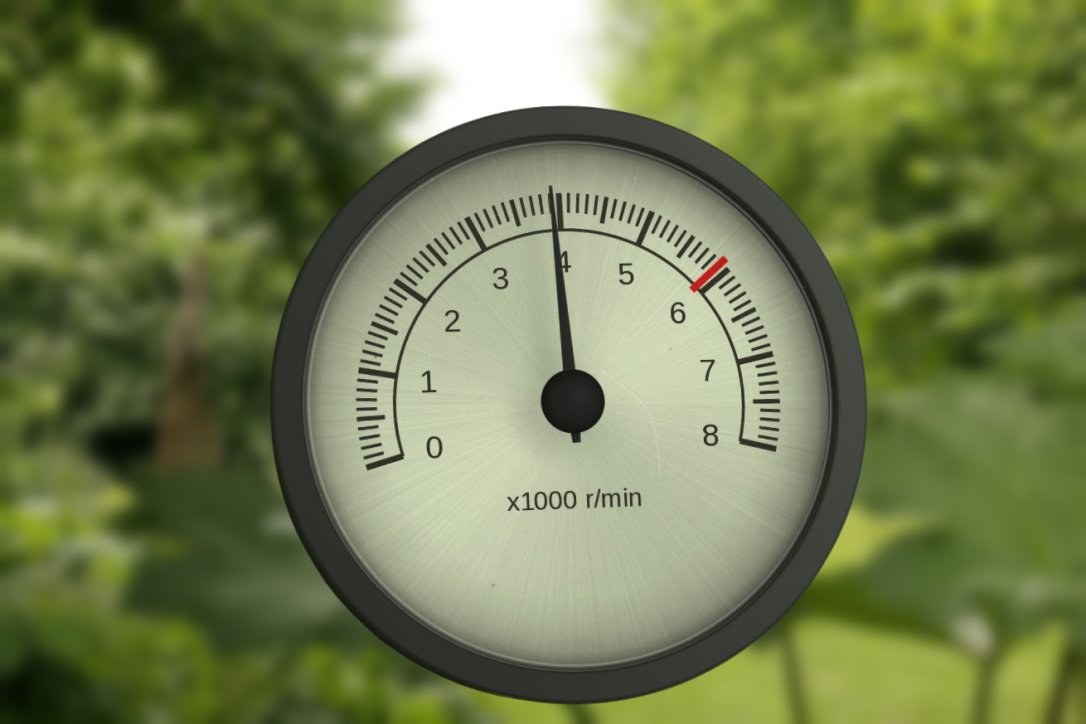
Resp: 3900 rpm
